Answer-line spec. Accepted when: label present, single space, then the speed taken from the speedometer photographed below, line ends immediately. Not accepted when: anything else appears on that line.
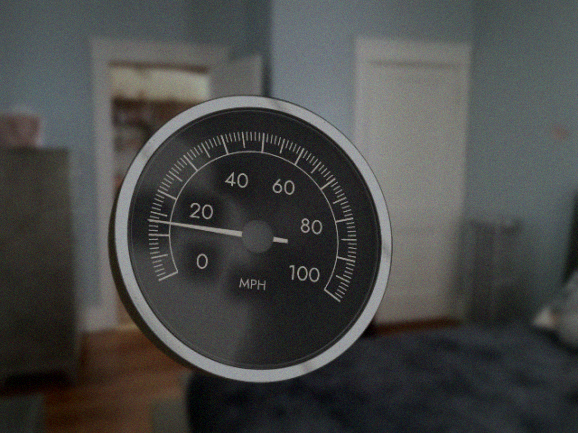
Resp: 13 mph
